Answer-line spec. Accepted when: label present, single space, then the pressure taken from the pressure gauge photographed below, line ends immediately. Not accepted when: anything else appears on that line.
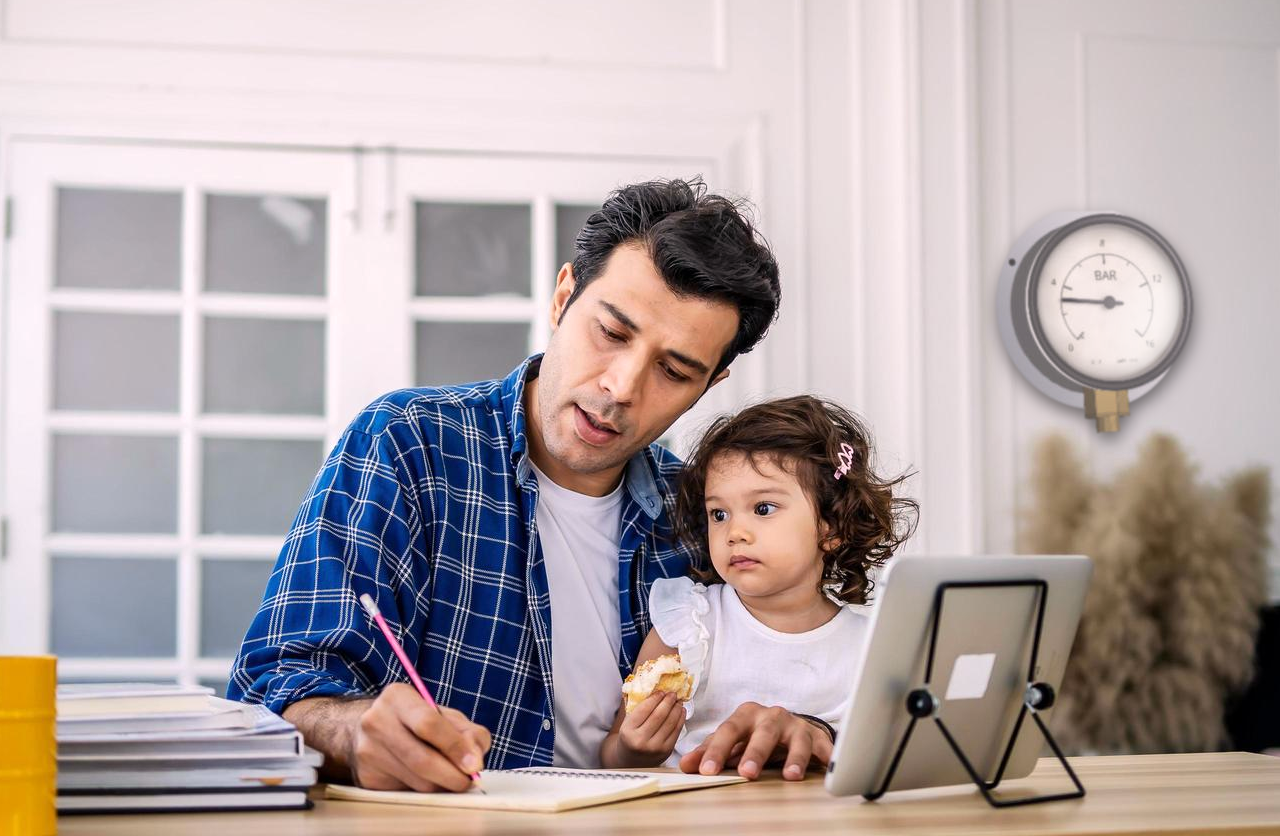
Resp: 3 bar
